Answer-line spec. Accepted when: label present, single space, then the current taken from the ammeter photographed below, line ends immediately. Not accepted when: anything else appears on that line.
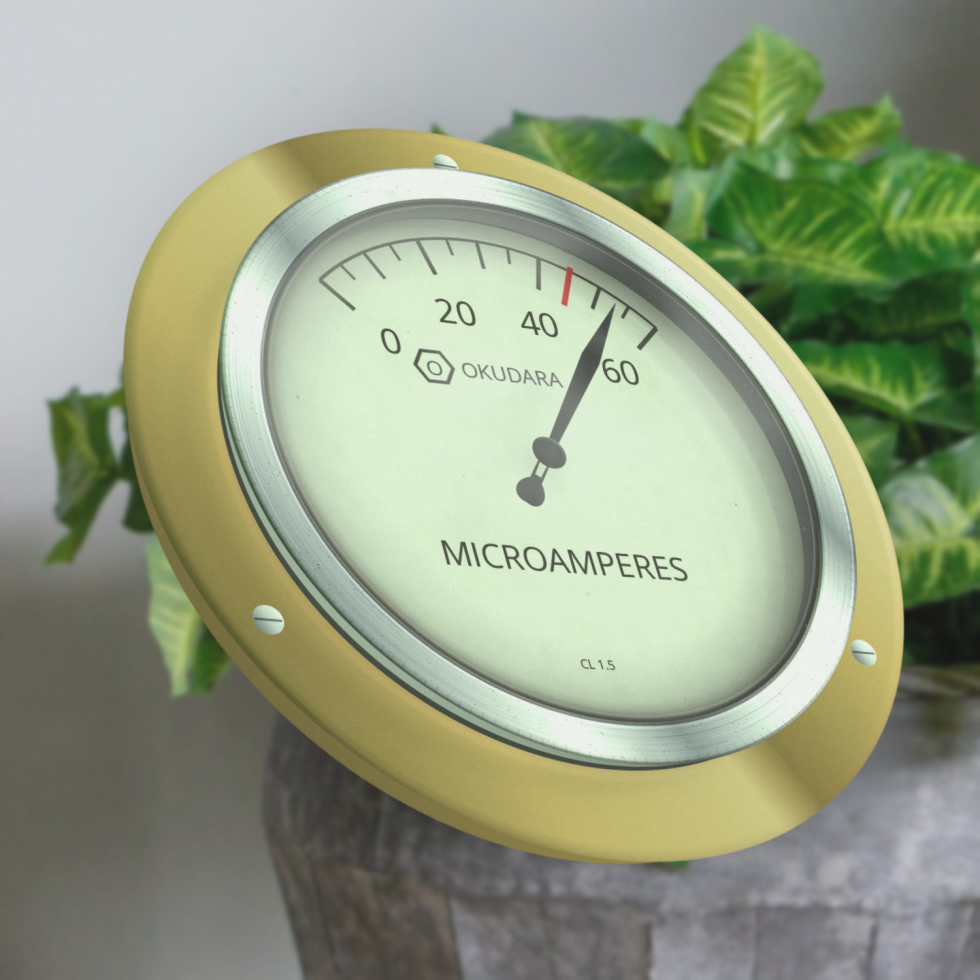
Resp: 52.5 µA
